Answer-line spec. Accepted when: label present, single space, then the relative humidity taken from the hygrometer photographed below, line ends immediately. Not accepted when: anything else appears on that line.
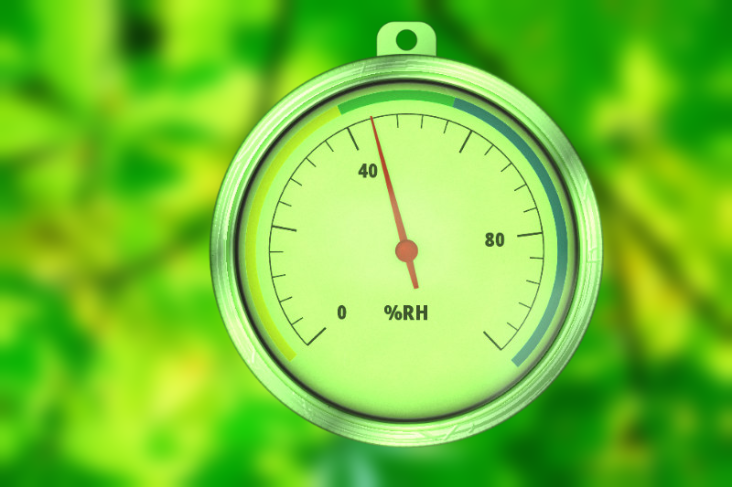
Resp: 44 %
